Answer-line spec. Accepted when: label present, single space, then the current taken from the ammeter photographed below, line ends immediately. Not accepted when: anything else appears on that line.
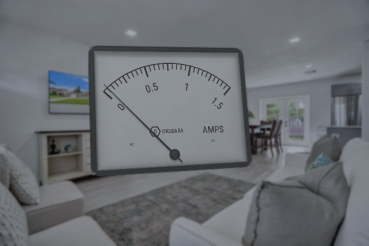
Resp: 0.05 A
